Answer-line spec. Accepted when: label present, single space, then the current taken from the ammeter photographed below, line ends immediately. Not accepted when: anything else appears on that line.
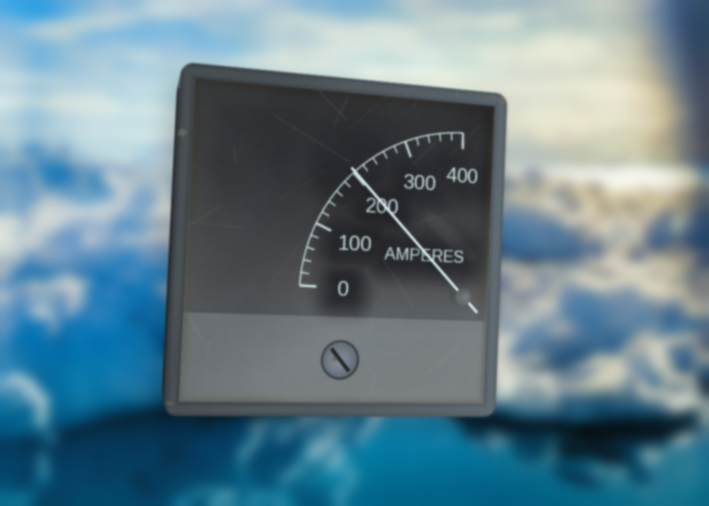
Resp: 200 A
